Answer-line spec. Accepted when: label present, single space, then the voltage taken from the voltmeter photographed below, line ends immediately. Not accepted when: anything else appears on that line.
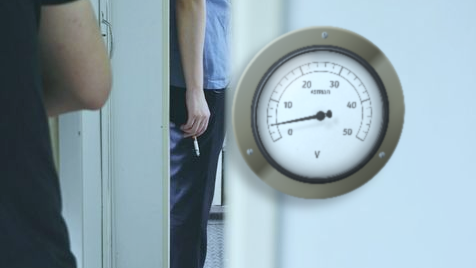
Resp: 4 V
